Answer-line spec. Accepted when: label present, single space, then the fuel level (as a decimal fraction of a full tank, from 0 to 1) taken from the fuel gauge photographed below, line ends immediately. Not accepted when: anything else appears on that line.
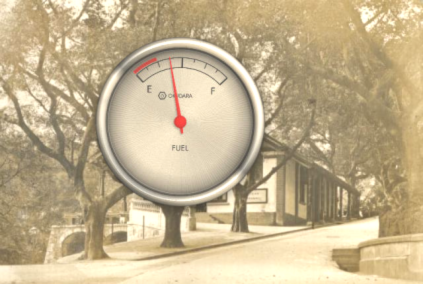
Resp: 0.375
